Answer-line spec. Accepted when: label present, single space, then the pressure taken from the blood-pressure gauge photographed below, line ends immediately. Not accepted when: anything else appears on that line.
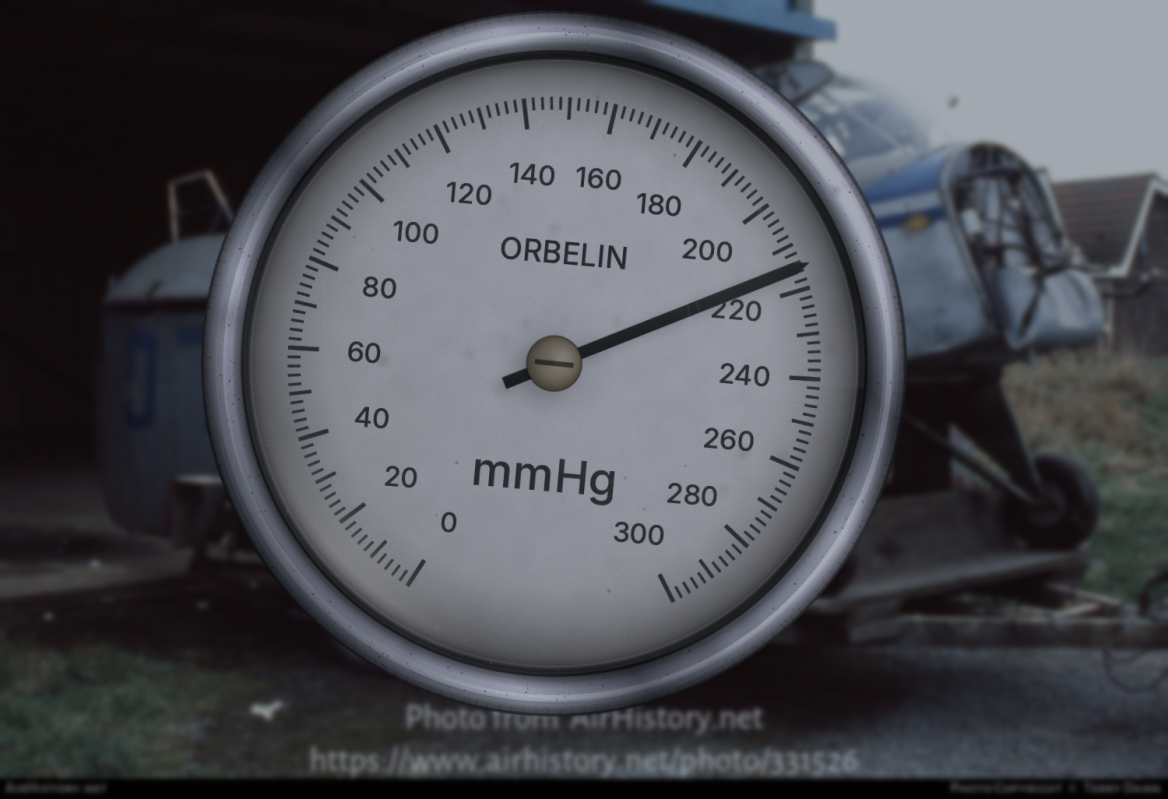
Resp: 215 mmHg
